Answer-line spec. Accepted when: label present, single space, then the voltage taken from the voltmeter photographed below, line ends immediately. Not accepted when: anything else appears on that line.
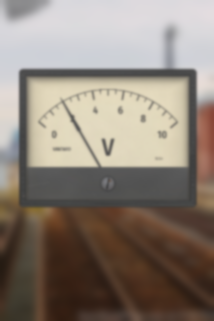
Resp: 2 V
